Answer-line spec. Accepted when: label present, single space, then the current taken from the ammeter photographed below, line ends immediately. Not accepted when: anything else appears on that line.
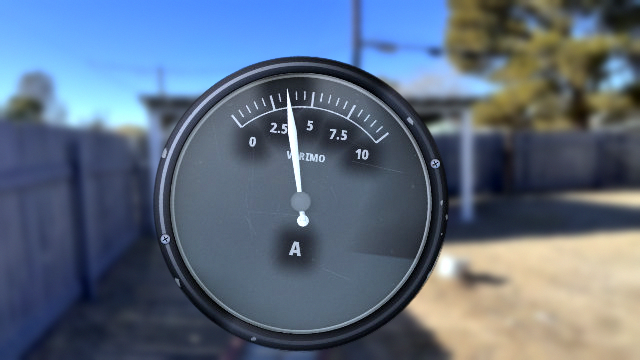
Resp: 3.5 A
